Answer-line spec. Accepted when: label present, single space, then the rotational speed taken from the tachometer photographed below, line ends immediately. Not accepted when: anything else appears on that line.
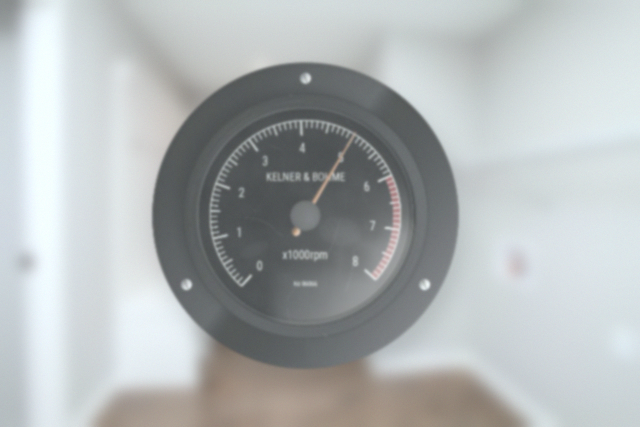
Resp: 5000 rpm
